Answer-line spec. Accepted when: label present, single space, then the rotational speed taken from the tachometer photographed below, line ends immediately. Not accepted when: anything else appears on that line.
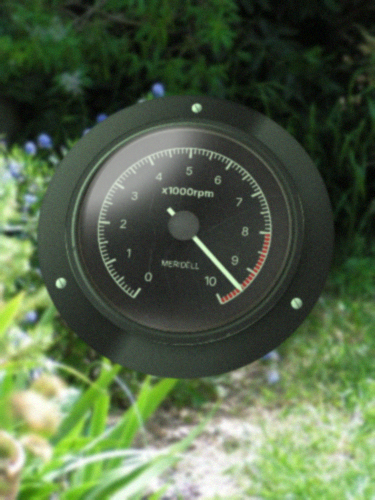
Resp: 9500 rpm
